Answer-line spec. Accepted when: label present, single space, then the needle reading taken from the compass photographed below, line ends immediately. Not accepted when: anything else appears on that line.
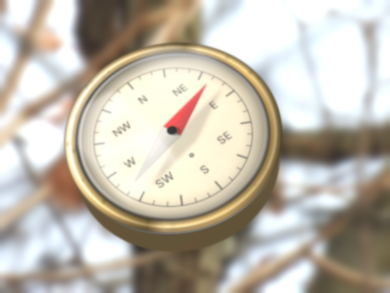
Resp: 70 °
